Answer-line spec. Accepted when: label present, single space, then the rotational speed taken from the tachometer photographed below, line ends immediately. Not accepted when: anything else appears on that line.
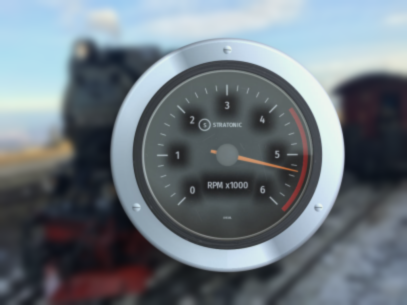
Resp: 5300 rpm
